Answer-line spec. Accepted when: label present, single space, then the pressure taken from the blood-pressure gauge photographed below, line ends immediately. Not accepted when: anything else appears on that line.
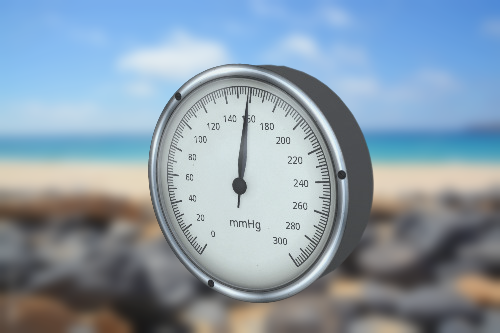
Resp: 160 mmHg
